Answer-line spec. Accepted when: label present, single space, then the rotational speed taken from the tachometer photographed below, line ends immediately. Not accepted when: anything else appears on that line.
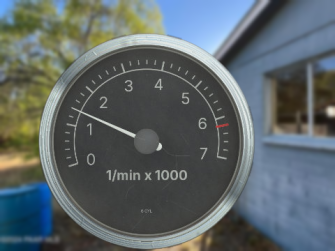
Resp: 1400 rpm
